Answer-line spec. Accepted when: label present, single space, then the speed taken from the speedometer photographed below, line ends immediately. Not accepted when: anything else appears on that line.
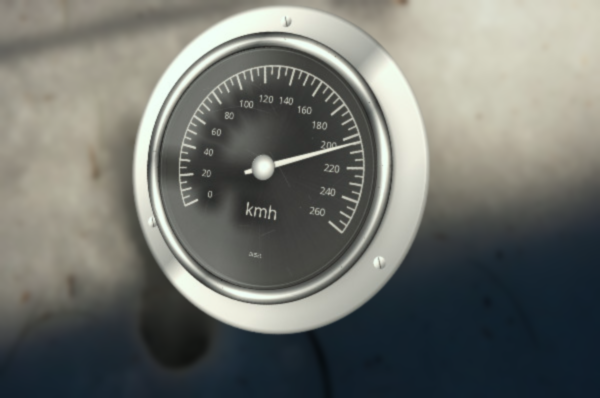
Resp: 205 km/h
